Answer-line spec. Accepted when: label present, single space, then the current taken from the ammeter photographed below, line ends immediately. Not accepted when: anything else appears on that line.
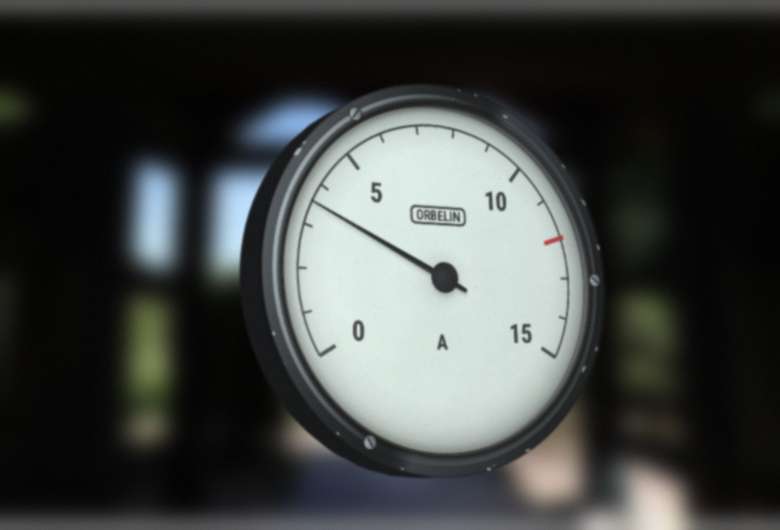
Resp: 3.5 A
